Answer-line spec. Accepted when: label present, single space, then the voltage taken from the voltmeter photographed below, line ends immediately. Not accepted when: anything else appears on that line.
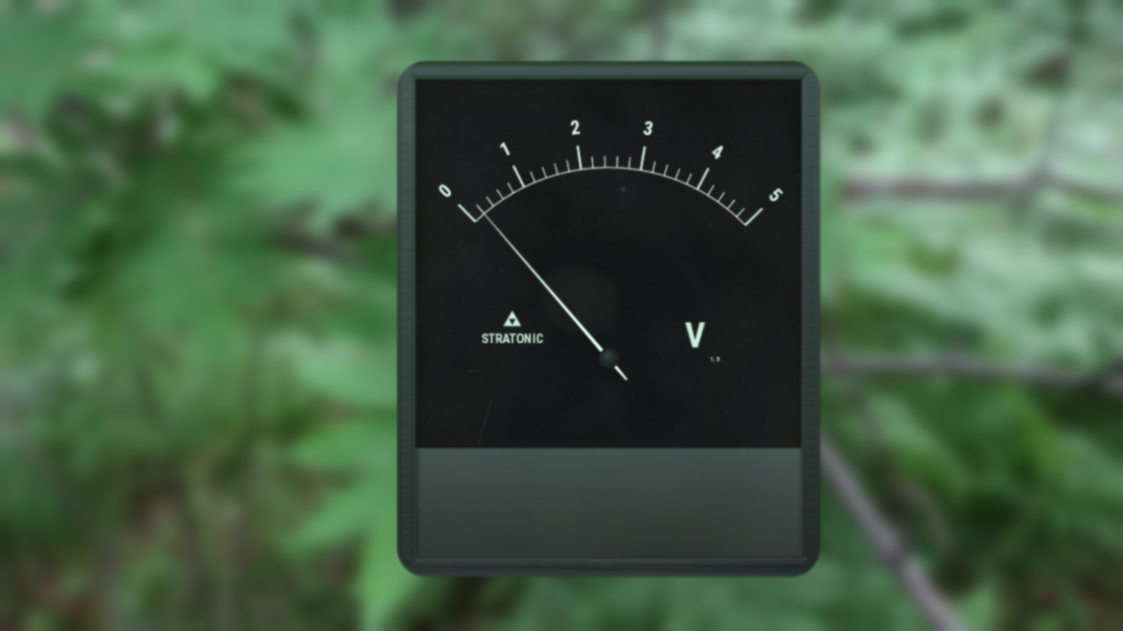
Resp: 0.2 V
